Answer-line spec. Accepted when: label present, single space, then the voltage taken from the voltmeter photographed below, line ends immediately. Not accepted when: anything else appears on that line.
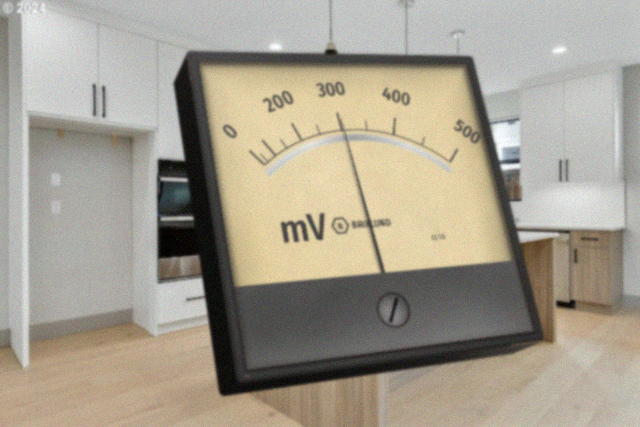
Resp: 300 mV
